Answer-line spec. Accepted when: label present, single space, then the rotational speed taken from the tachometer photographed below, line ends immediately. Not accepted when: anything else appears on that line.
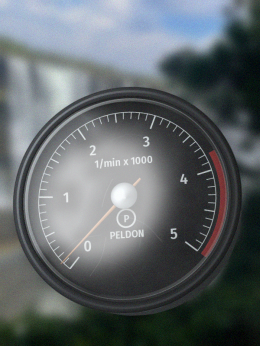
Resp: 100 rpm
